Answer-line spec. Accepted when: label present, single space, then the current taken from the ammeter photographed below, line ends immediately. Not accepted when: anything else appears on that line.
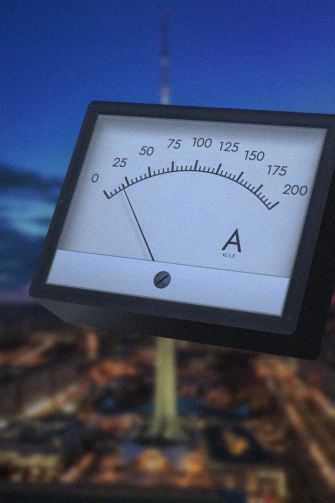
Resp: 20 A
